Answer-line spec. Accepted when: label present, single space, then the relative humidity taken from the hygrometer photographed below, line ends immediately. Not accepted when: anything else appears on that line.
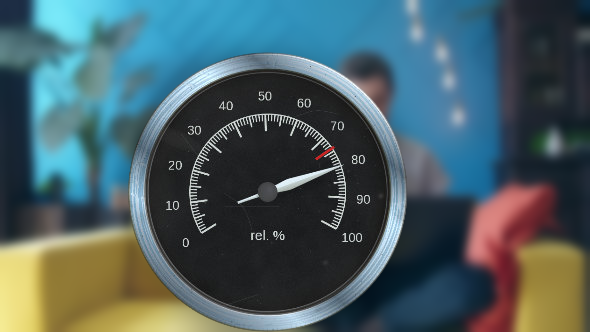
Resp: 80 %
